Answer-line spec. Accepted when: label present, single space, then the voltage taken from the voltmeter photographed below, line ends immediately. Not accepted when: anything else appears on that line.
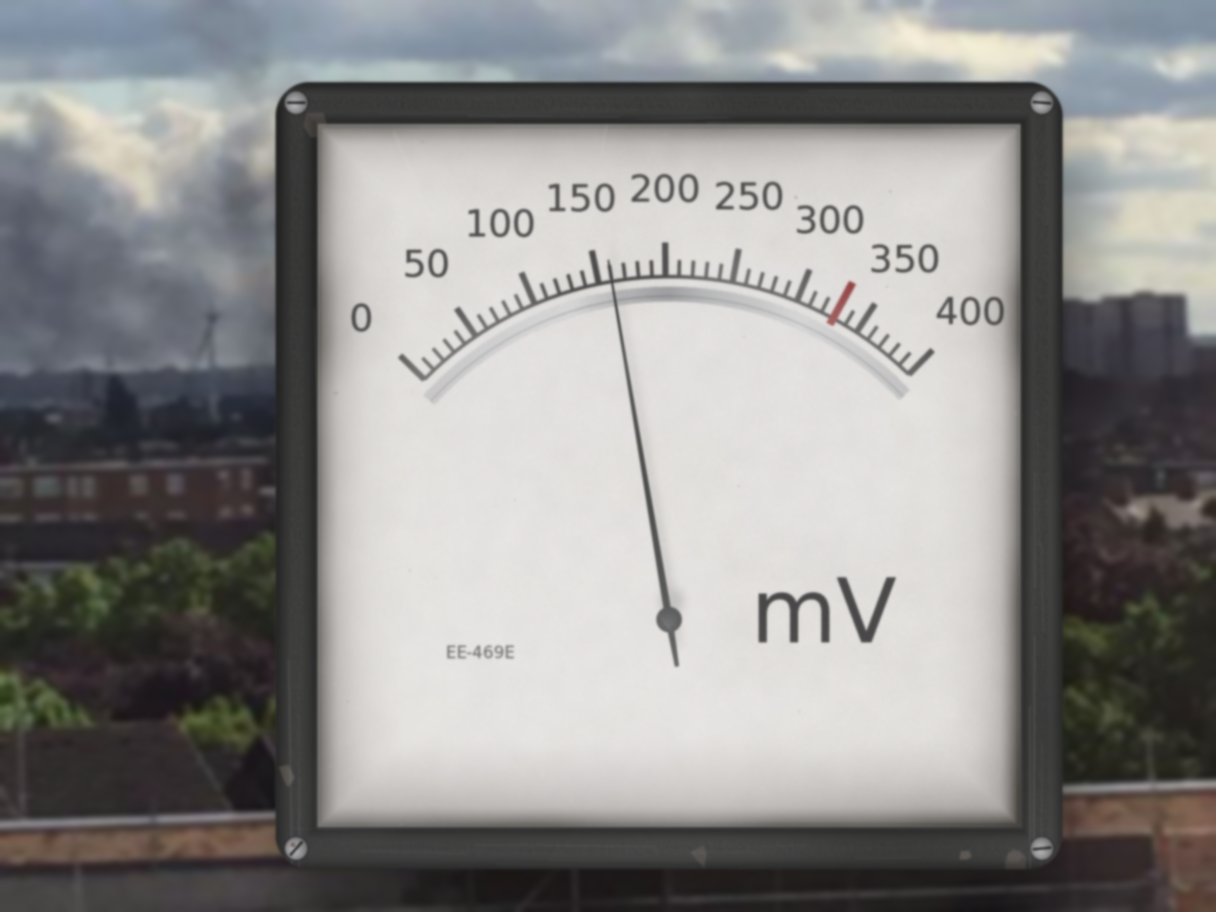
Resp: 160 mV
